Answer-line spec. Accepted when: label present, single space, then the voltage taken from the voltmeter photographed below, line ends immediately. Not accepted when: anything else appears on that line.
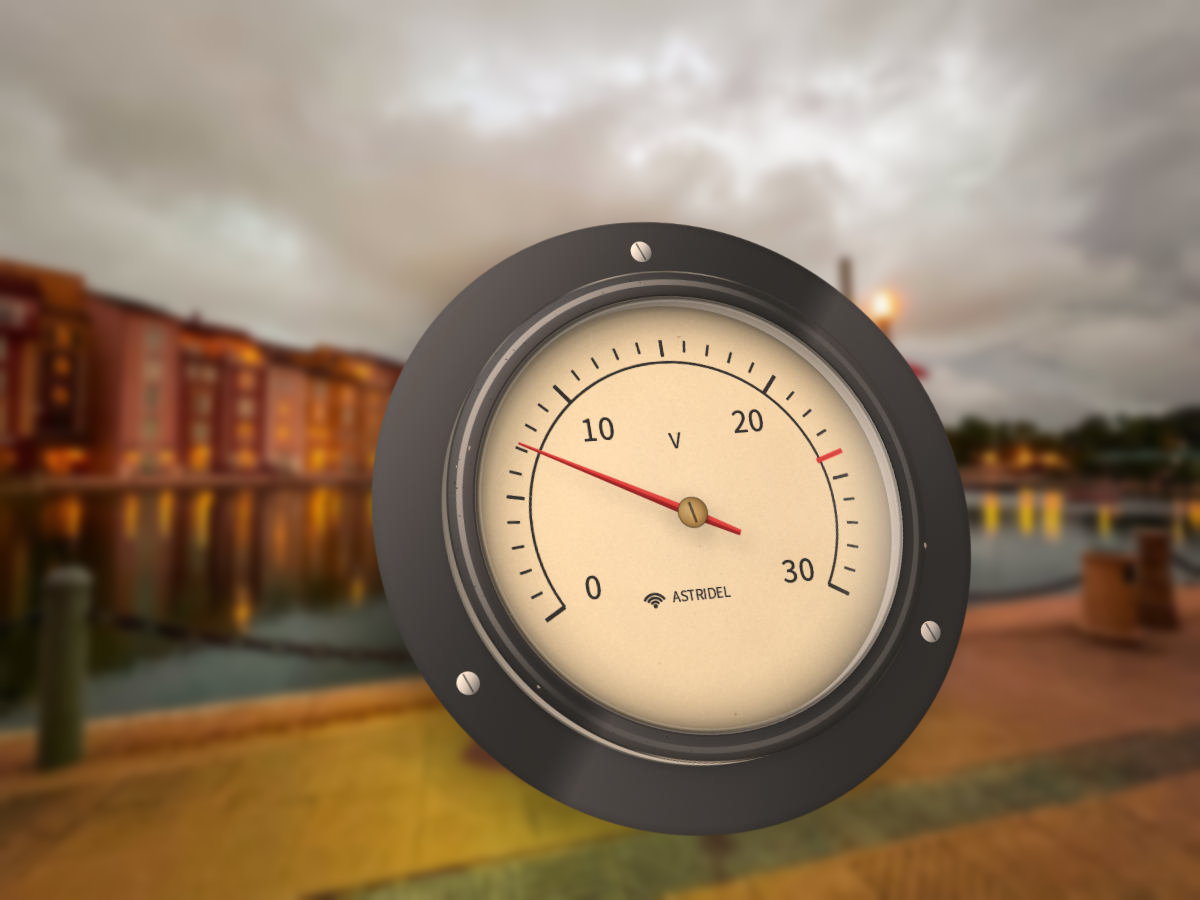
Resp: 7 V
